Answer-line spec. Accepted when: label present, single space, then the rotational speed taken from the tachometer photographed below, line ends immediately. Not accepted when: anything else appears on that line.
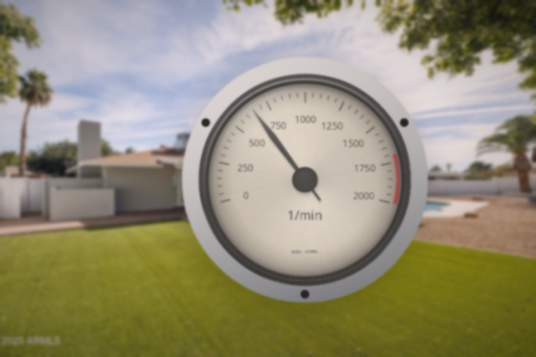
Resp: 650 rpm
